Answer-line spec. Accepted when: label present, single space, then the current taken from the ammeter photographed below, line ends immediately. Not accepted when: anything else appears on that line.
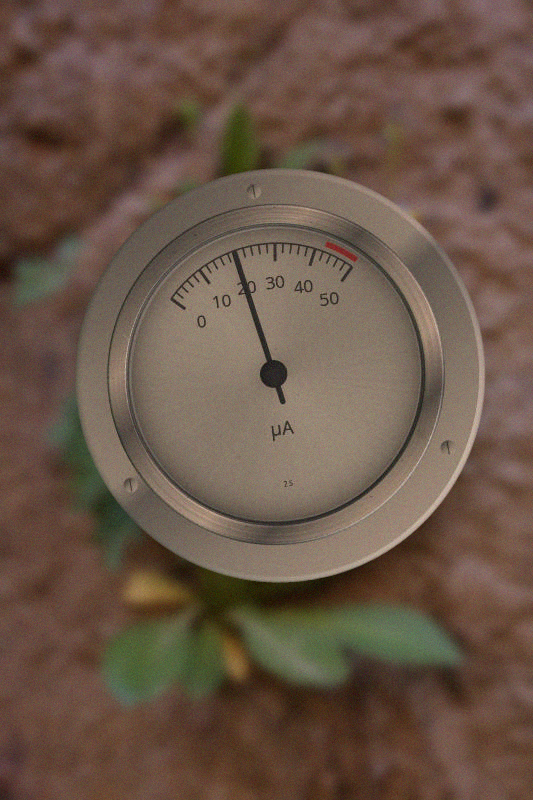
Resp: 20 µA
